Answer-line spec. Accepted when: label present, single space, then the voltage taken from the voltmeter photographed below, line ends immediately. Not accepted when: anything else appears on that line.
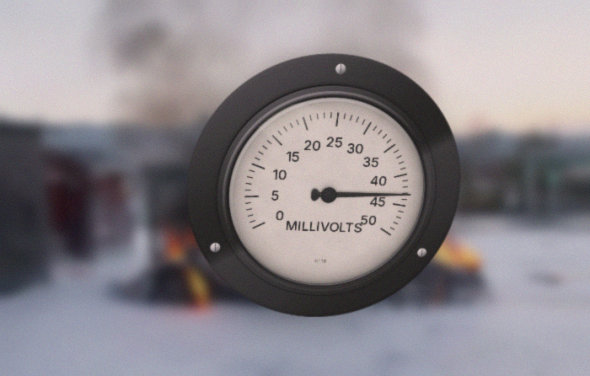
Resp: 43 mV
